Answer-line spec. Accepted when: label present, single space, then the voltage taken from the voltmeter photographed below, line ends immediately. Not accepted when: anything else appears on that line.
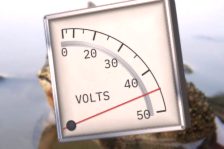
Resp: 45 V
